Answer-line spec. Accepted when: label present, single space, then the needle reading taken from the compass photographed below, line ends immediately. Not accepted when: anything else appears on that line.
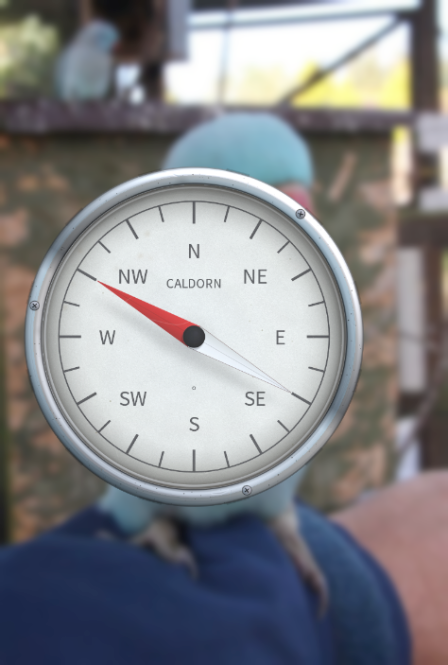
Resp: 300 °
